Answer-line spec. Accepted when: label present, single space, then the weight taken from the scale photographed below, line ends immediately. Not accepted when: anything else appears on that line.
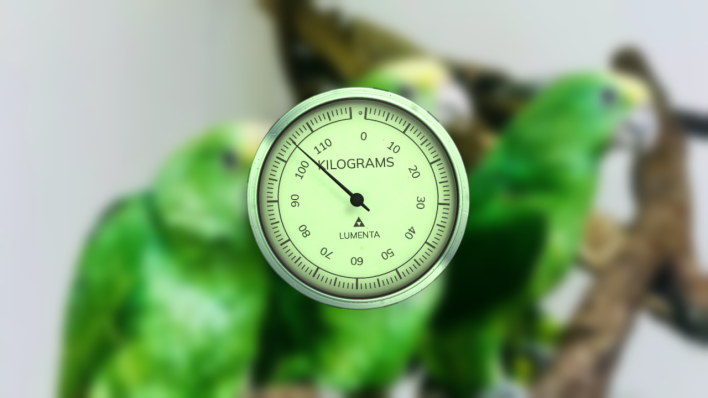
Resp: 105 kg
